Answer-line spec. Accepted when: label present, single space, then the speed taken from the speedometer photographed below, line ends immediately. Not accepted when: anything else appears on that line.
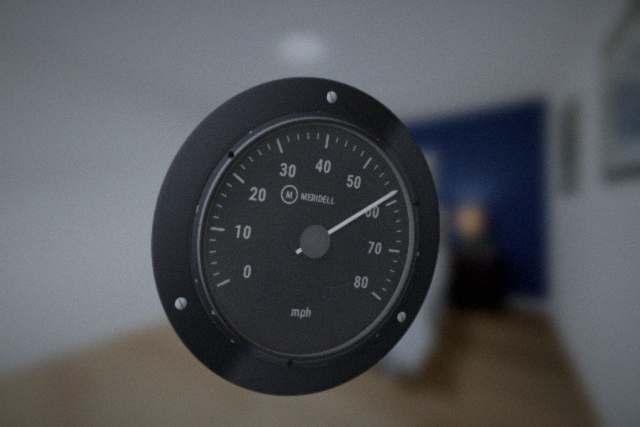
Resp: 58 mph
